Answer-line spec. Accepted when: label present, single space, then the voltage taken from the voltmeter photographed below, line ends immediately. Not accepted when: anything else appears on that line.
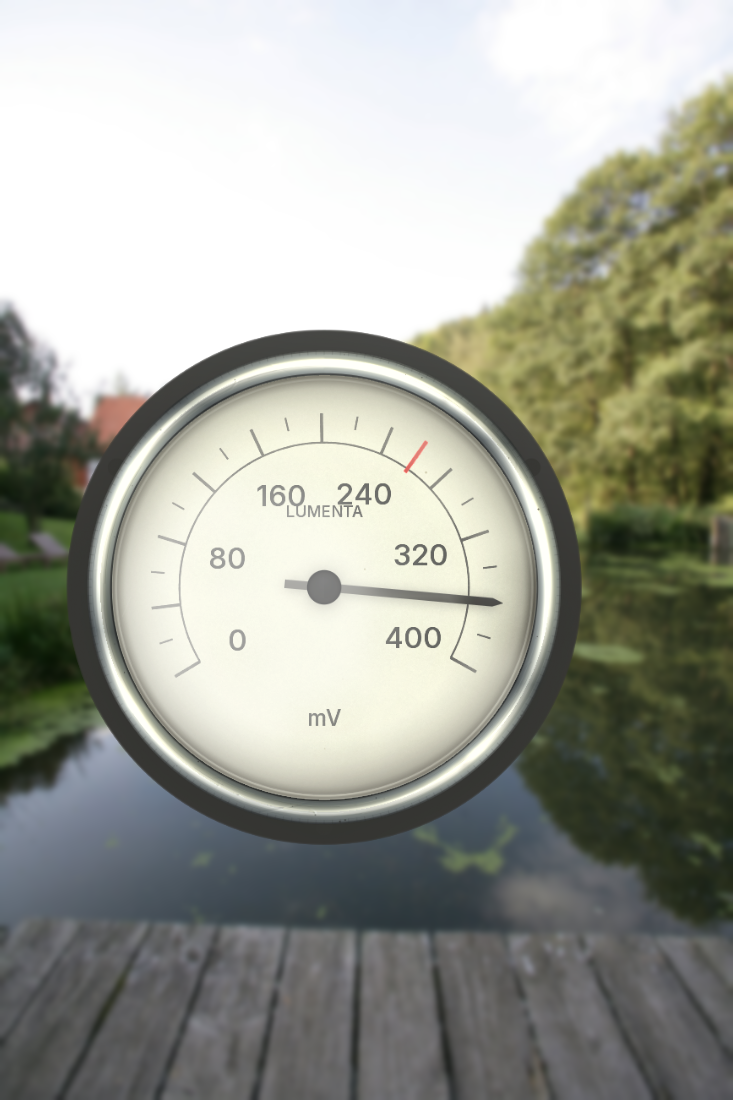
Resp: 360 mV
